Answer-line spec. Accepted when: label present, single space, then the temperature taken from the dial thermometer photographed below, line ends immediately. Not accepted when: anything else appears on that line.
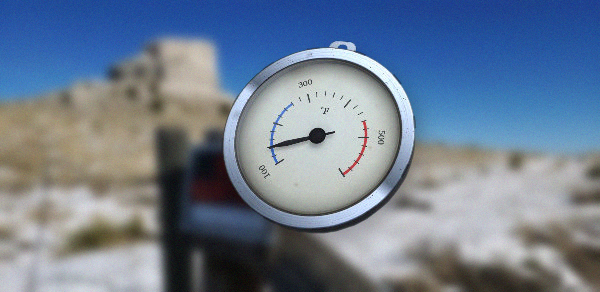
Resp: 140 °F
